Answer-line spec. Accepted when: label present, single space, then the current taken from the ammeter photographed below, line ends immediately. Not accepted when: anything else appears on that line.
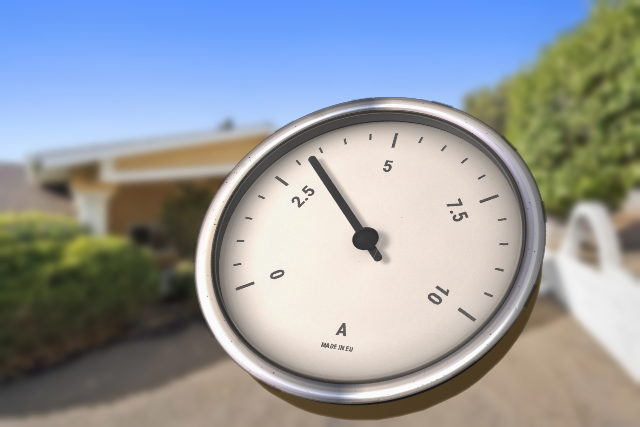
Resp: 3.25 A
